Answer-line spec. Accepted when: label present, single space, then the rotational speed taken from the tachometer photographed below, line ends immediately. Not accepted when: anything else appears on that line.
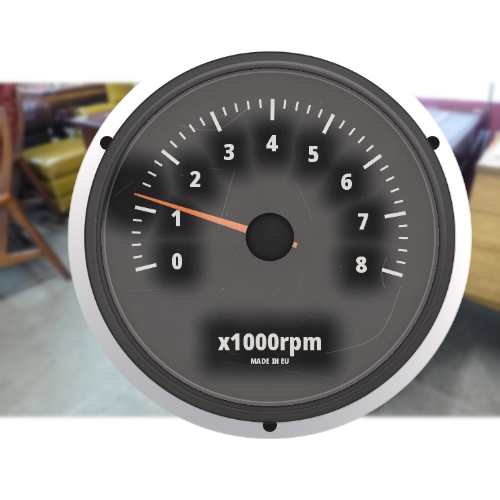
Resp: 1200 rpm
